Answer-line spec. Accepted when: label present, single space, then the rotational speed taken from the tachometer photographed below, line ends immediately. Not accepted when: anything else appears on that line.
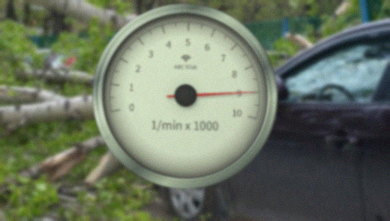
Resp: 9000 rpm
